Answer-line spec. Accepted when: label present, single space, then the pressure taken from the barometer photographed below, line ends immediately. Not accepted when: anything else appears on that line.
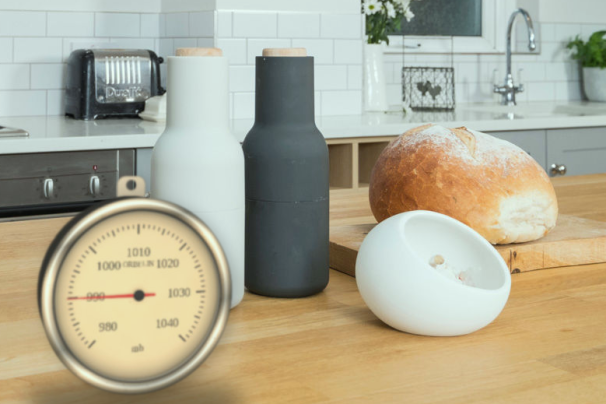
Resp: 990 mbar
